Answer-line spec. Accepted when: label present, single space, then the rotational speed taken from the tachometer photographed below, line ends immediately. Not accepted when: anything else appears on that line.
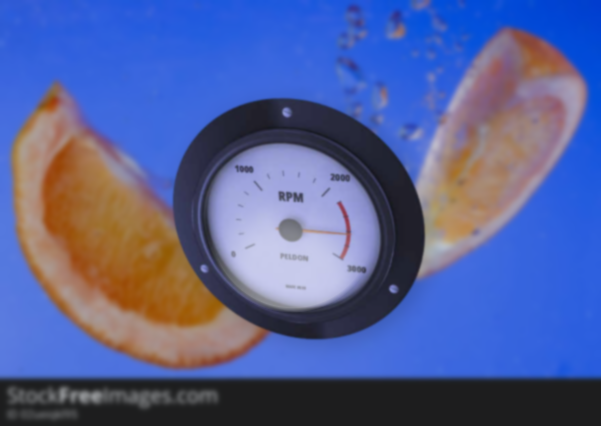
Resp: 2600 rpm
